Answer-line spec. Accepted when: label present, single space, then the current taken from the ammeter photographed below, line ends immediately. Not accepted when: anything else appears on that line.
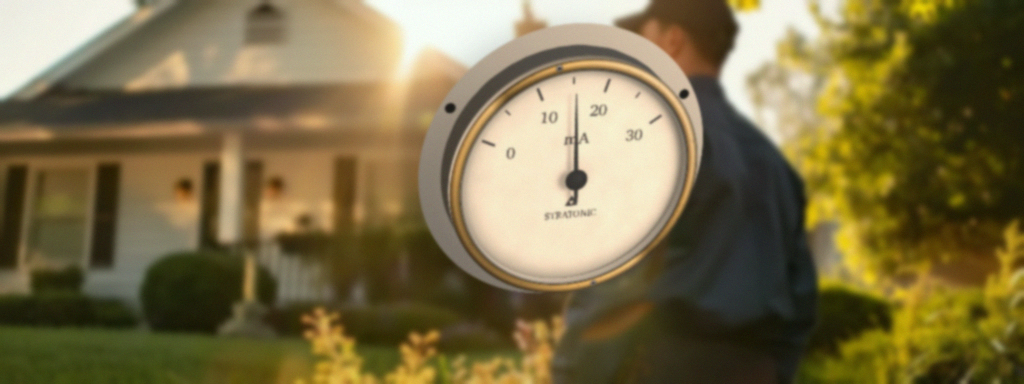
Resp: 15 mA
